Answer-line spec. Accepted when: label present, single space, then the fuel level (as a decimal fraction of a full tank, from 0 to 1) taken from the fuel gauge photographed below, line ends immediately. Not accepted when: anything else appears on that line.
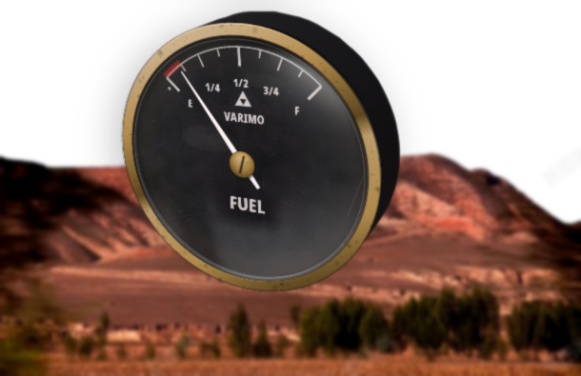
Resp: 0.125
